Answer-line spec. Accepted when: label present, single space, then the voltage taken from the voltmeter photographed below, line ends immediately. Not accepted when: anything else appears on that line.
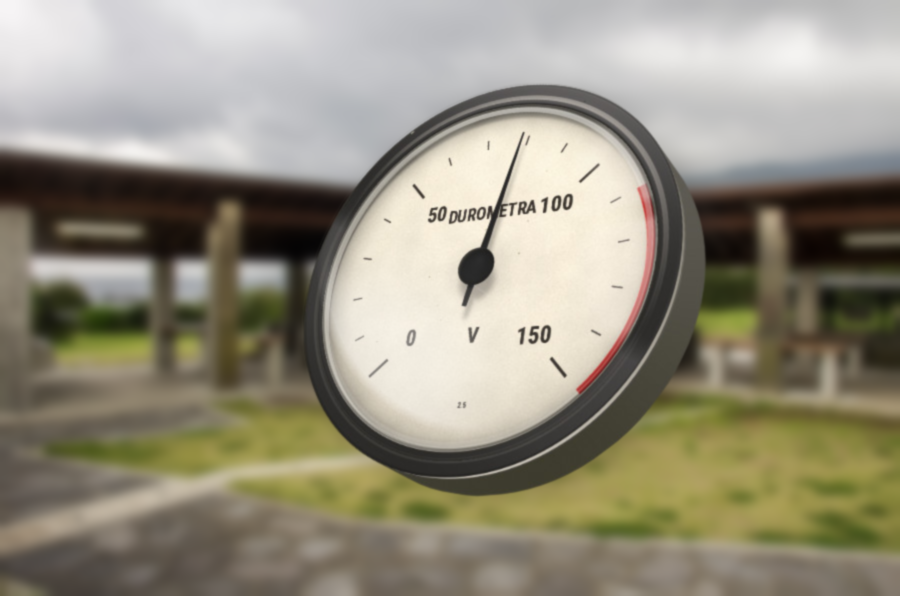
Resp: 80 V
